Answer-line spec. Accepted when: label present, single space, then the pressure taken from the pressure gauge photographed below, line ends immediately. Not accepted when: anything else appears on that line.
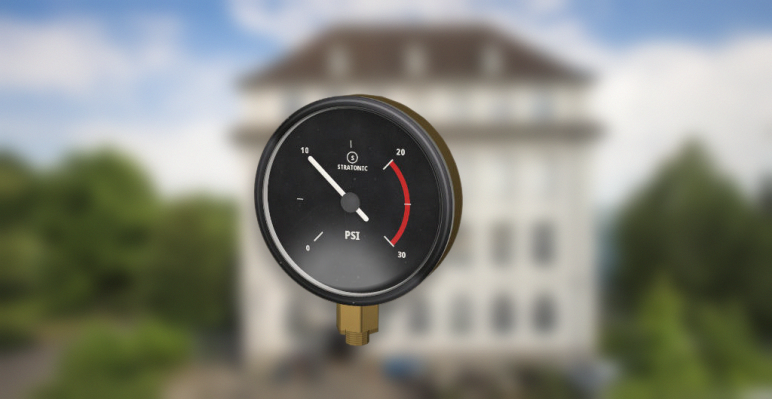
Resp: 10 psi
